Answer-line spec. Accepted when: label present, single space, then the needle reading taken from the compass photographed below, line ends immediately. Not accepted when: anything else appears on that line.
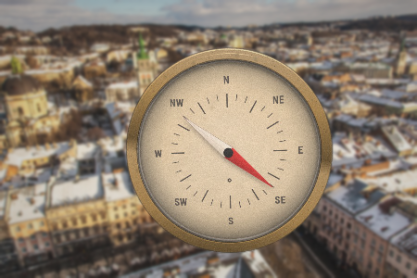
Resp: 130 °
